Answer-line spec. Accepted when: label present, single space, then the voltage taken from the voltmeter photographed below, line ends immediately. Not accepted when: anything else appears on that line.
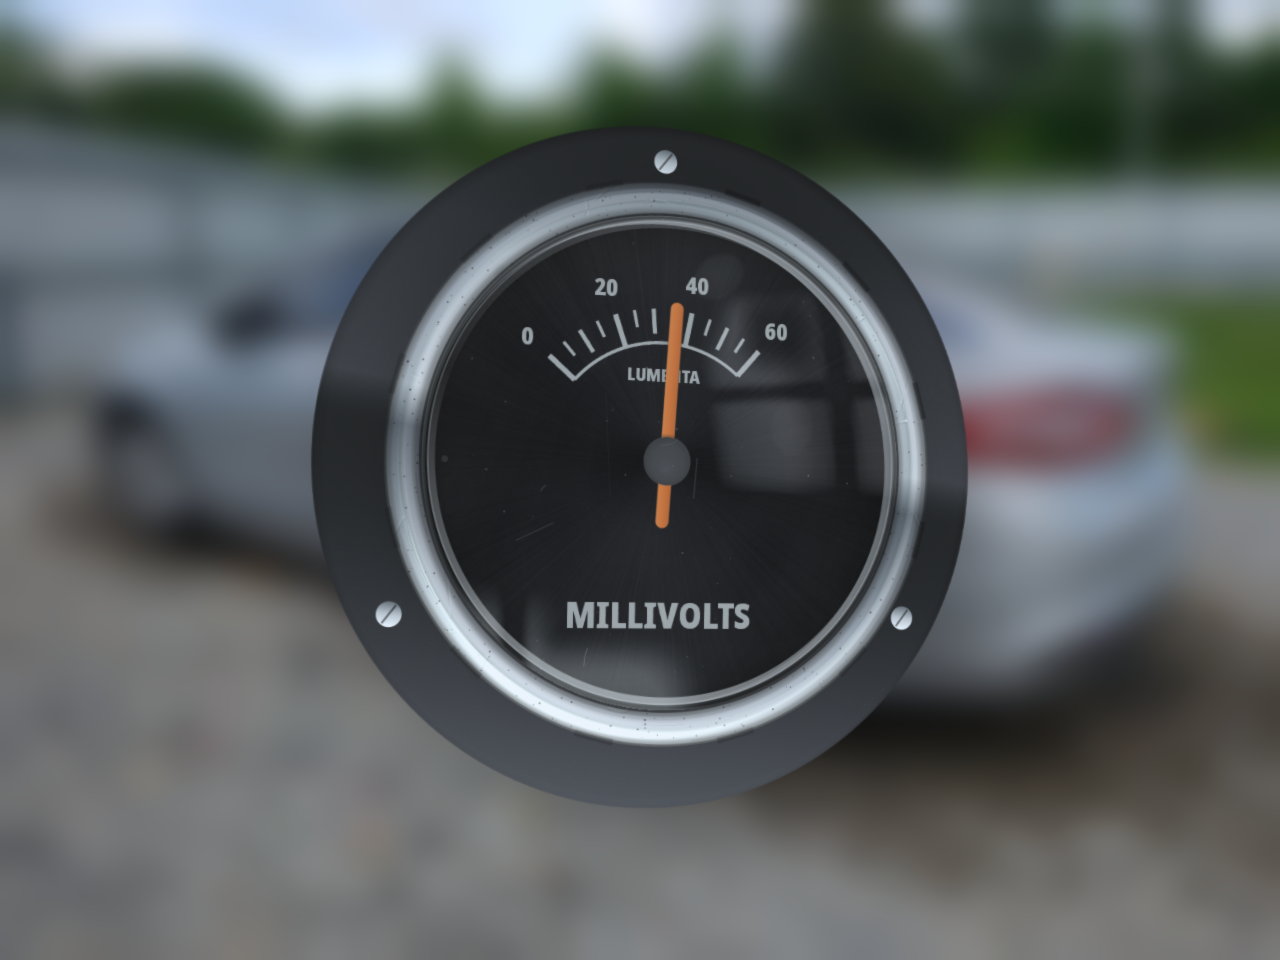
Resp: 35 mV
